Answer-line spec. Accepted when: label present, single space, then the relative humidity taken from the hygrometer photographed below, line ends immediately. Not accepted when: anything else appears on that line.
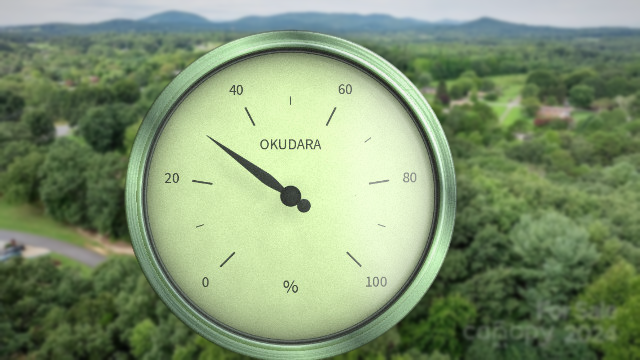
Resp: 30 %
